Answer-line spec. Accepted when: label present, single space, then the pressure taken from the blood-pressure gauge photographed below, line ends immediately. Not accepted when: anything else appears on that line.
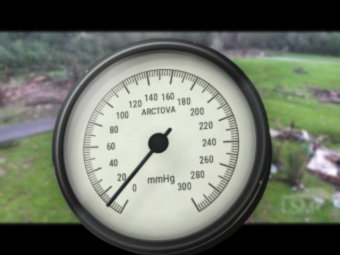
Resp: 10 mmHg
